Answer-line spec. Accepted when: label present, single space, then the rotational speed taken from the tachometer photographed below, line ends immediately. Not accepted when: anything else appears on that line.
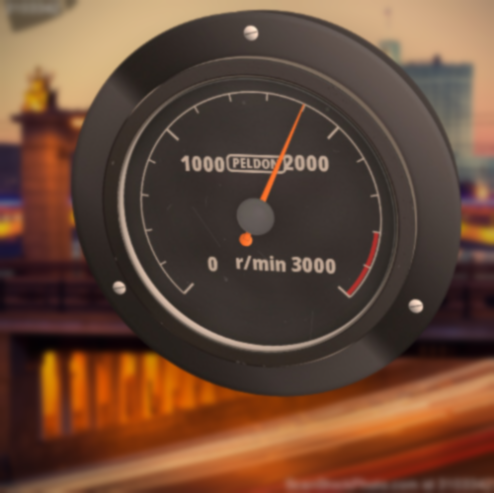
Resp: 1800 rpm
